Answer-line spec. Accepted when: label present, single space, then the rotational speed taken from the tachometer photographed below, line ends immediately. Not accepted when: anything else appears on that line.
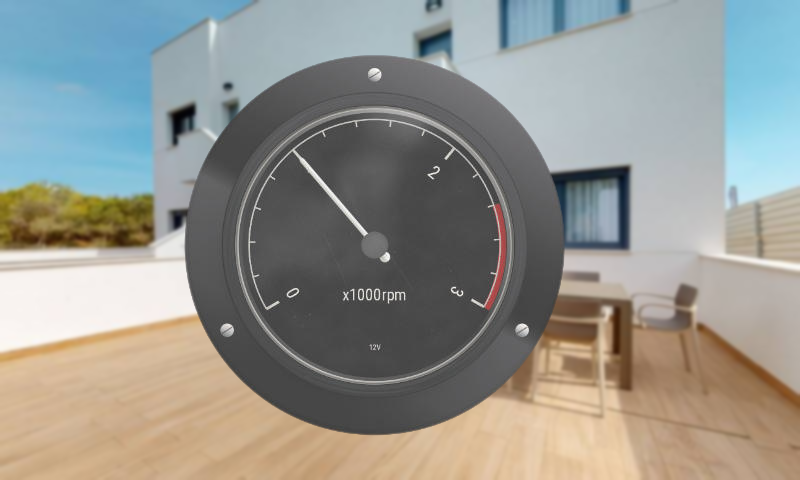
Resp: 1000 rpm
